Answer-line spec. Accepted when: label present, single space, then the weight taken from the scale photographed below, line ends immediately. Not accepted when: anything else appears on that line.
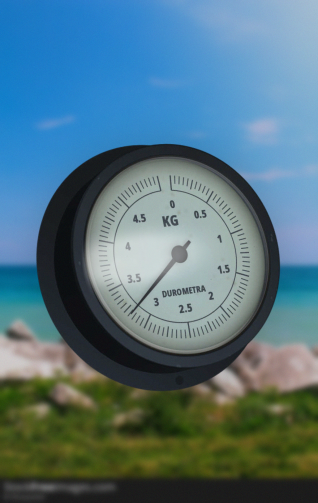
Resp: 3.2 kg
